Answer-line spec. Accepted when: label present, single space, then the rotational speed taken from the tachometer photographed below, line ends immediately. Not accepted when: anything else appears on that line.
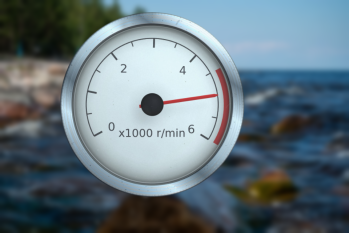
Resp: 5000 rpm
